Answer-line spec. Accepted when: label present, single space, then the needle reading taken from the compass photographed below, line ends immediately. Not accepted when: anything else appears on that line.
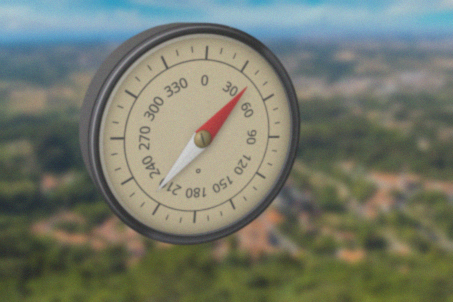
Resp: 40 °
